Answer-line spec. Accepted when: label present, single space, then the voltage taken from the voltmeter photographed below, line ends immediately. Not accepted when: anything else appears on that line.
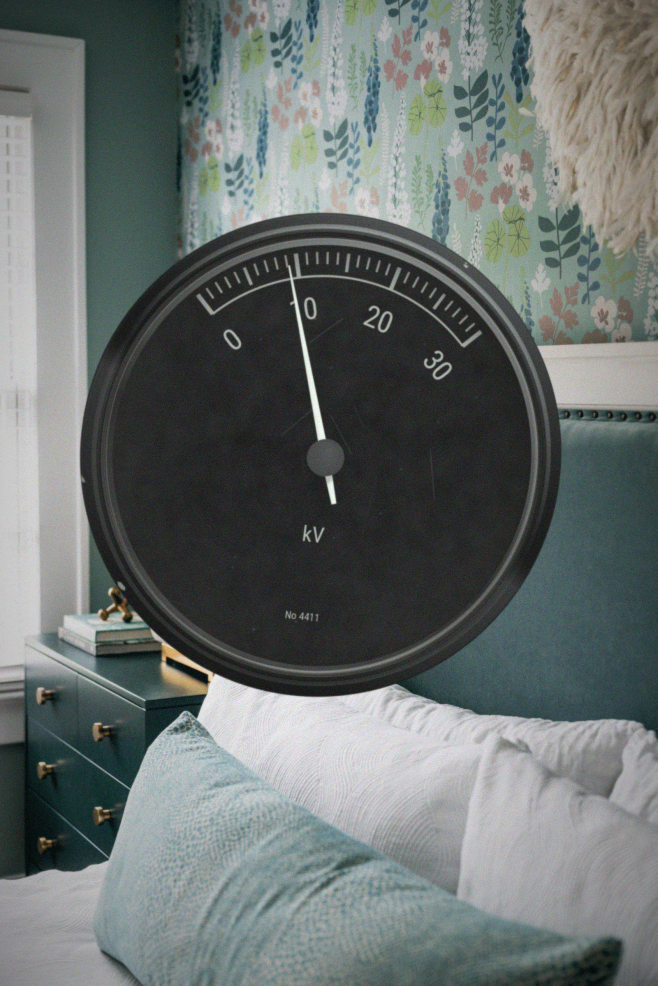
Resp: 9 kV
